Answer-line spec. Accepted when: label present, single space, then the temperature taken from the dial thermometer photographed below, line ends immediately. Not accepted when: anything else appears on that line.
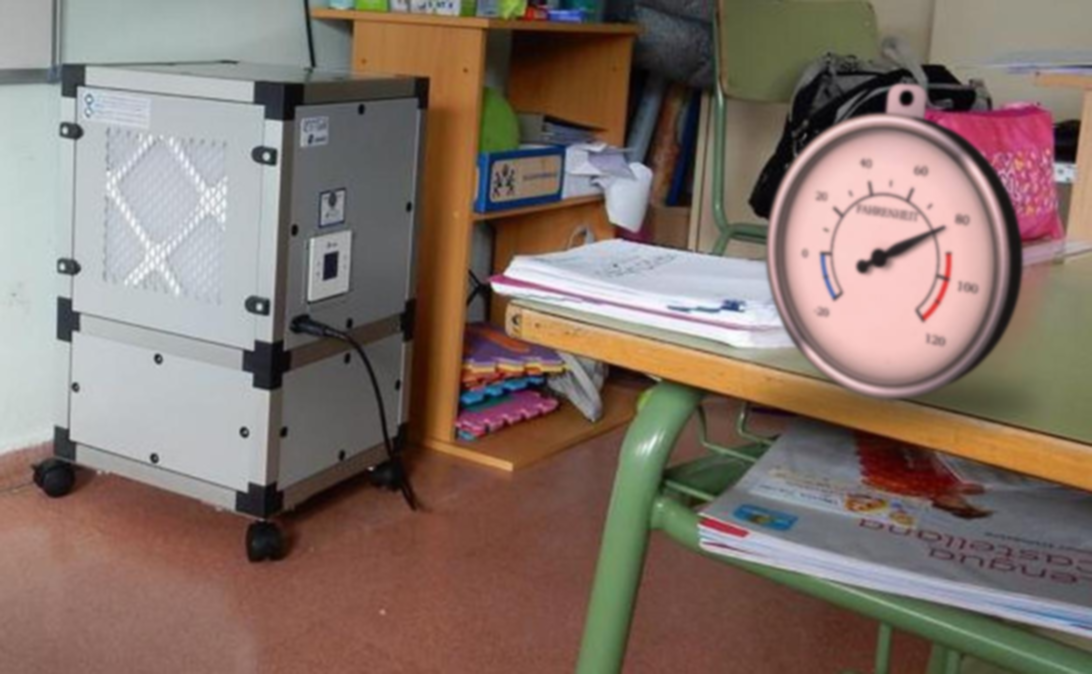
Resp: 80 °F
